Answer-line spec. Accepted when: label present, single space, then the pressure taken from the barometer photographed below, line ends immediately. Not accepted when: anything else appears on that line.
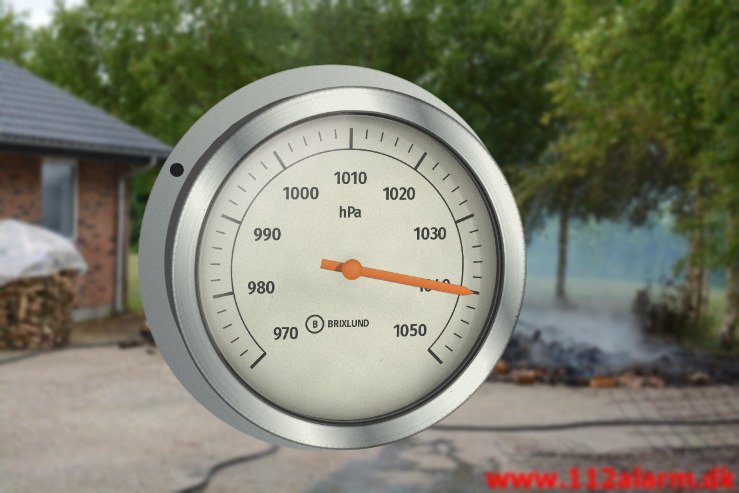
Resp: 1040 hPa
